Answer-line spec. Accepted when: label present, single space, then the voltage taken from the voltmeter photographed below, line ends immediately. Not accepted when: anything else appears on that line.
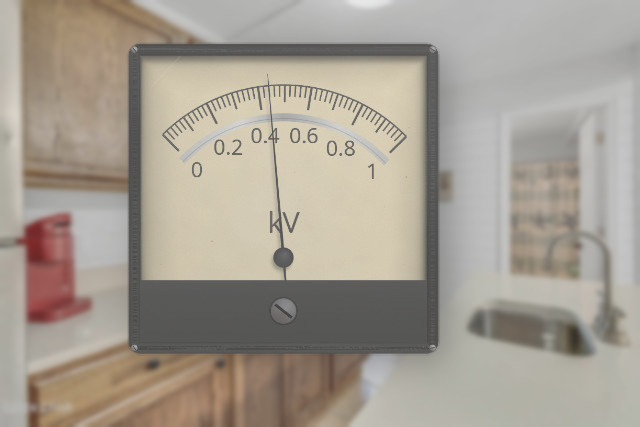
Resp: 0.44 kV
